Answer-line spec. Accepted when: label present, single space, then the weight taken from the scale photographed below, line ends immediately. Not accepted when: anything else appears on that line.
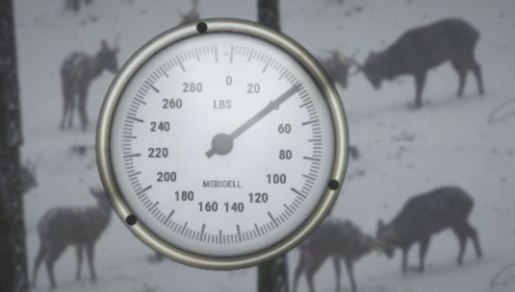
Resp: 40 lb
